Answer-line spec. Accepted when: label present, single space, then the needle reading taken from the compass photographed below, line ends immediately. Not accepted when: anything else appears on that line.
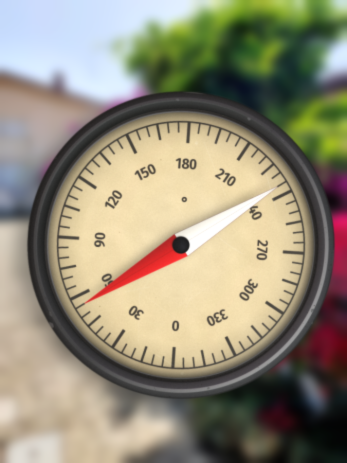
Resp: 55 °
